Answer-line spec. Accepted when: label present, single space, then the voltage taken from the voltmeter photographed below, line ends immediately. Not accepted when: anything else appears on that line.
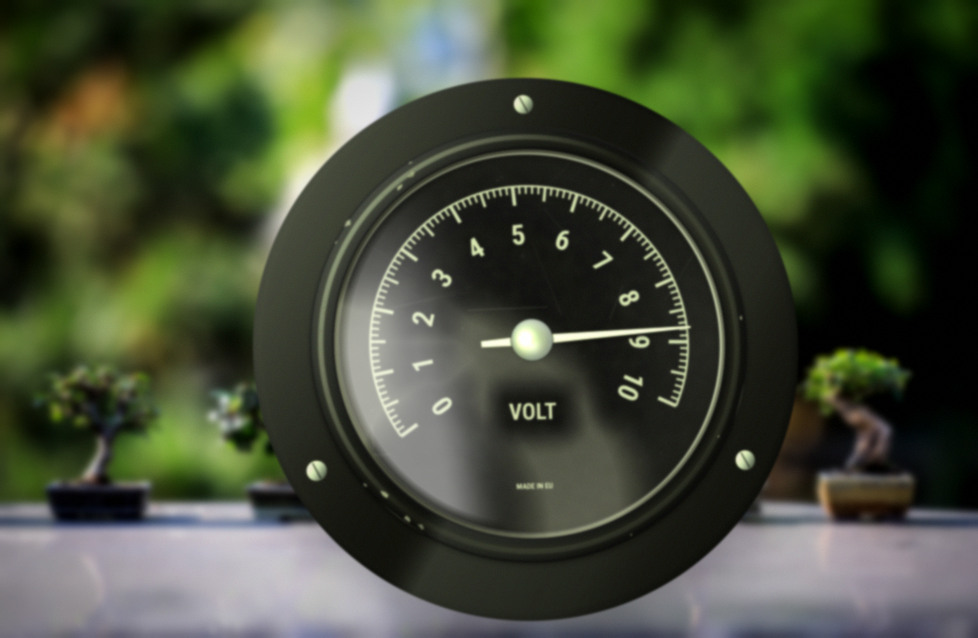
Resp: 8.8 V
